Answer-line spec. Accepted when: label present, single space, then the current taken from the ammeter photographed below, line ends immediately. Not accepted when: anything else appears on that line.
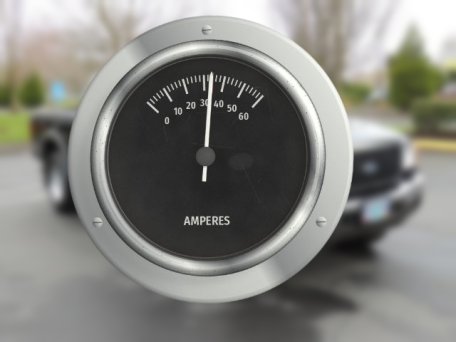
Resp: 34 A
